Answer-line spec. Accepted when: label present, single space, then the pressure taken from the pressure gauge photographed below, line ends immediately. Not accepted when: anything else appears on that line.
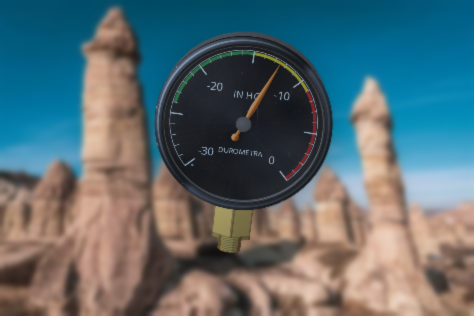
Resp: -12.5 inHg
